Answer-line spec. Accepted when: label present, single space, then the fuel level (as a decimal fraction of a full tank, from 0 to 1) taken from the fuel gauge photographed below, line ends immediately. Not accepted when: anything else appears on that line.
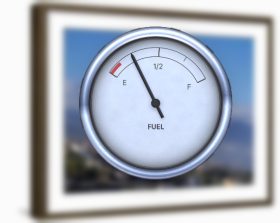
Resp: 0.25
